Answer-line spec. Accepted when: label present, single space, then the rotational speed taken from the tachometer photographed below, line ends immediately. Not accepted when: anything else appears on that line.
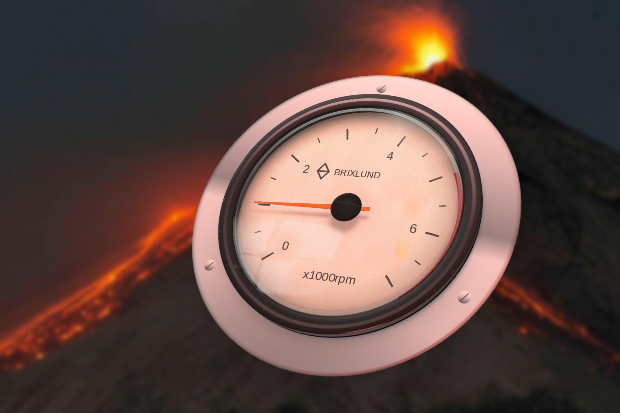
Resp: 1000 rpm
